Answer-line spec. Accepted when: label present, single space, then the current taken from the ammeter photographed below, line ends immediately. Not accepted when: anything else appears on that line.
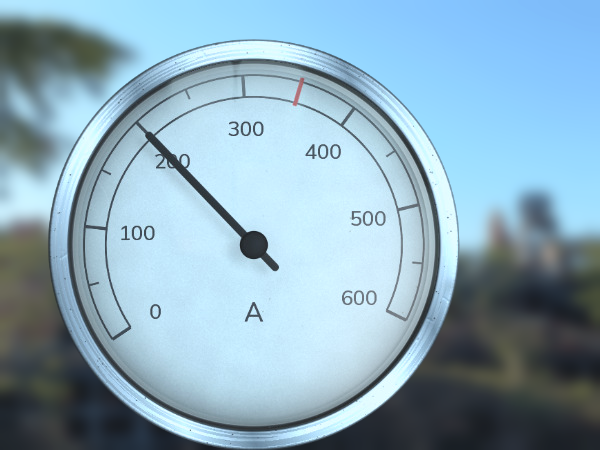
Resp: 200 A
